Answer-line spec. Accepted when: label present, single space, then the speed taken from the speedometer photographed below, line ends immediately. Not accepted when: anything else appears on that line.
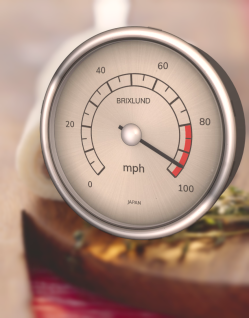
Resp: 95 mph
